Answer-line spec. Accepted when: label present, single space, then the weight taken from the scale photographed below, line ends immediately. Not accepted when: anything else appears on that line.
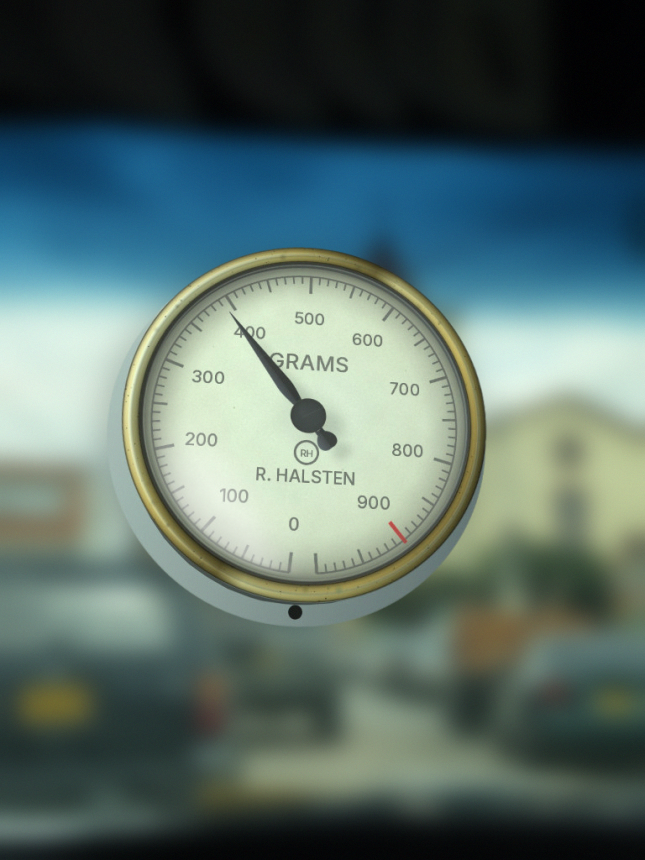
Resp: 390 g
